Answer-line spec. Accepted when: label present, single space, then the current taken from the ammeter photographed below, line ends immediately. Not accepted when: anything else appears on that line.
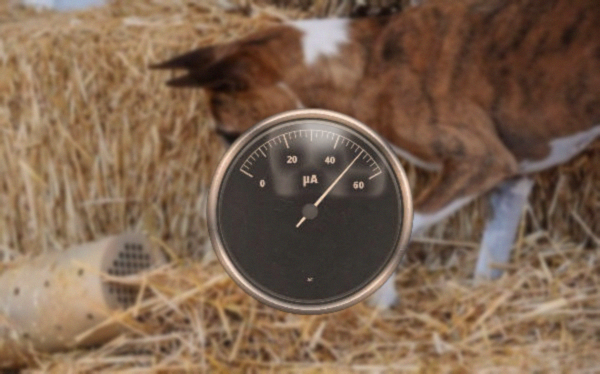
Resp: 50 µA
